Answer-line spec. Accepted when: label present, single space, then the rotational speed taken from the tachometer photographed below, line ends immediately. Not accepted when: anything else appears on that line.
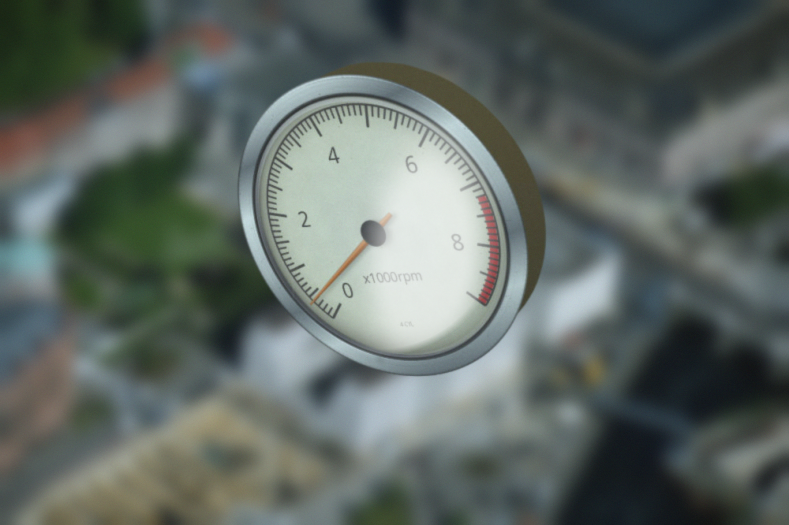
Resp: 400 rpm
